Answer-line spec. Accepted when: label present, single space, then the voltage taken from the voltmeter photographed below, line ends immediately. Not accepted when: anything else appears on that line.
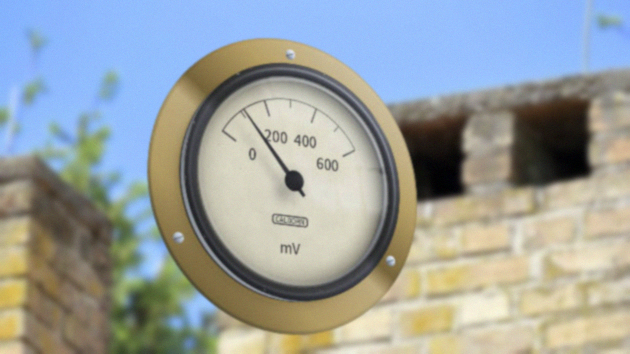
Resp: 100 mV
